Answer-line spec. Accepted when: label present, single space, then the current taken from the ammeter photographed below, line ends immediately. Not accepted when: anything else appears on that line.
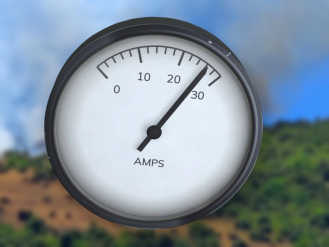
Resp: 26 A
